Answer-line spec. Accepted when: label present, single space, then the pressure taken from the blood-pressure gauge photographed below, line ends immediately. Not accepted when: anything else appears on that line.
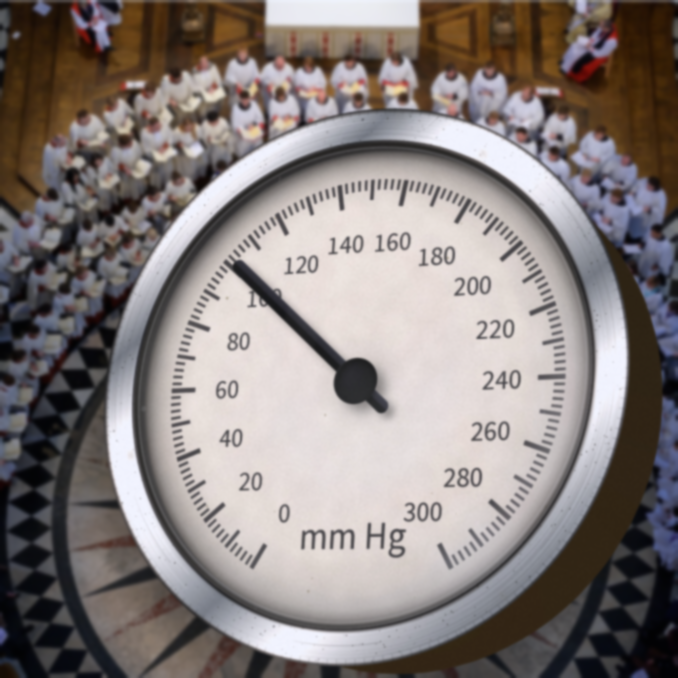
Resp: 102 mmHg
